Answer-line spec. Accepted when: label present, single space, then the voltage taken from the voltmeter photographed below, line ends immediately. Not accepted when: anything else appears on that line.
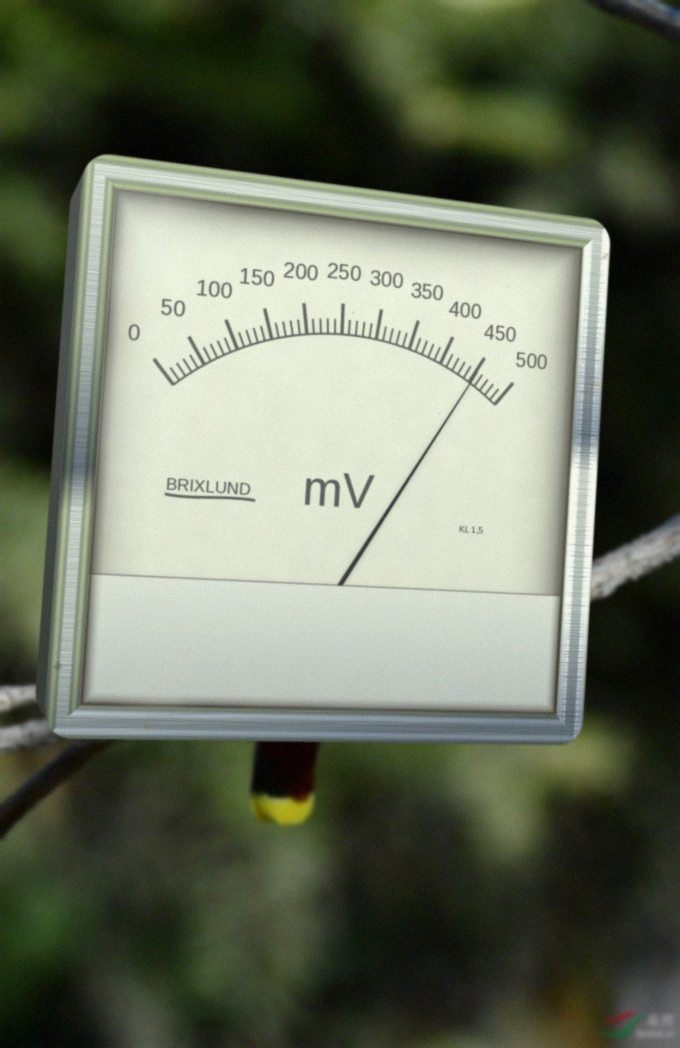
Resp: 450 mV
